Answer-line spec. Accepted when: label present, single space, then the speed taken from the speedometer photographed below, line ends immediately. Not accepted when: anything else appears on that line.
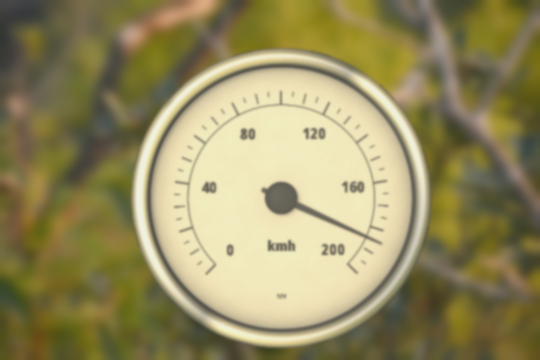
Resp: 185 km/h
